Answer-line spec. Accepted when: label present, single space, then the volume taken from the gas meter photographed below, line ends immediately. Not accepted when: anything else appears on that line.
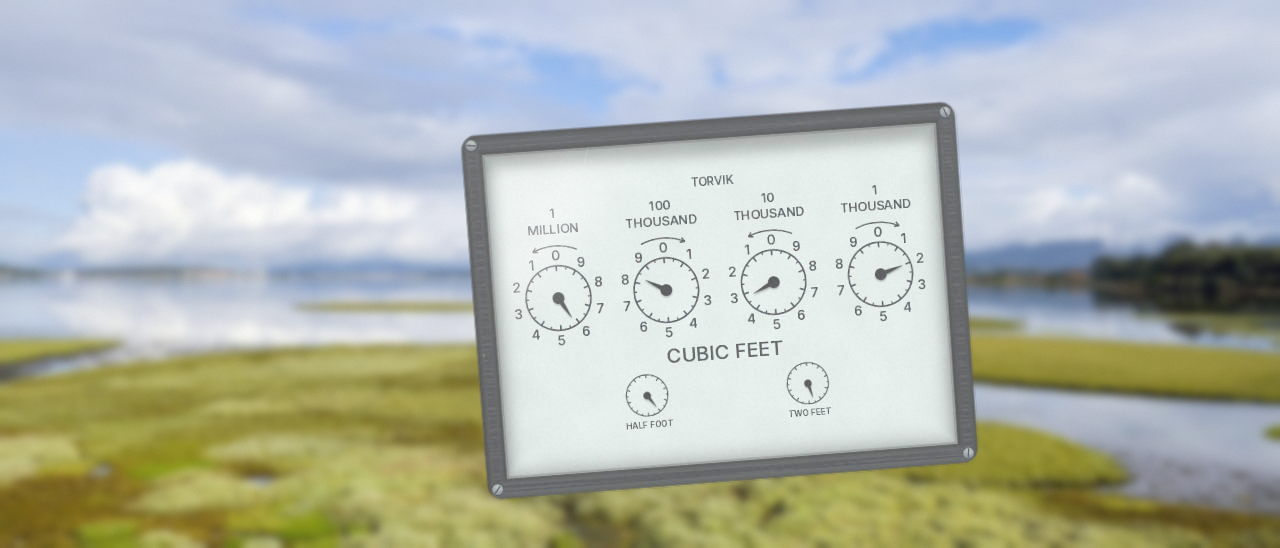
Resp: 583200 ft³
